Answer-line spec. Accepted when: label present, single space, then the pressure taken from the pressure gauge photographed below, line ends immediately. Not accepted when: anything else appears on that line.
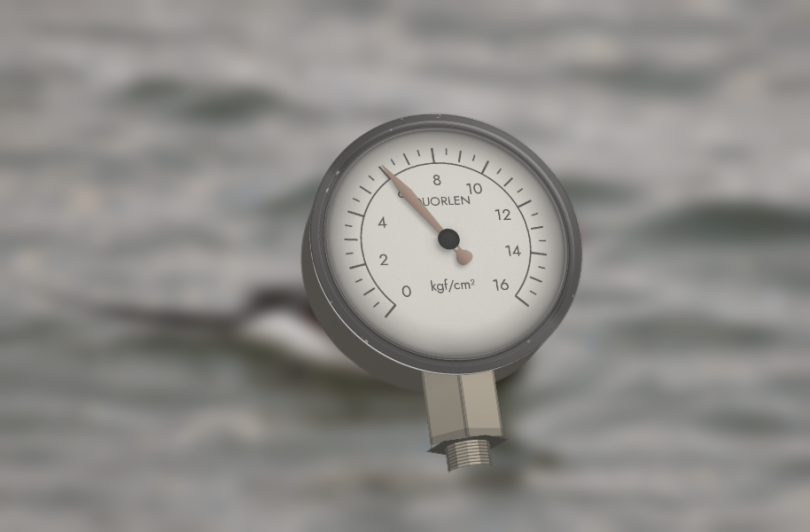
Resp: 6 kg/cm²
